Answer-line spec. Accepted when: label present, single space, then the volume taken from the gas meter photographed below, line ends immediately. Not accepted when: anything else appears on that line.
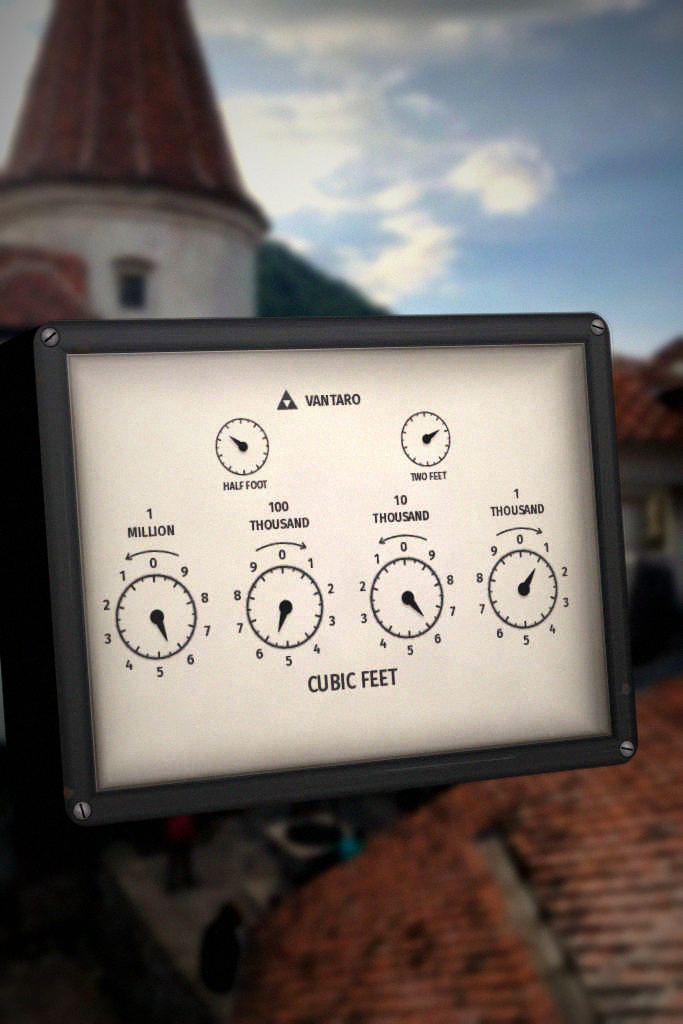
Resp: 556100 ft³
